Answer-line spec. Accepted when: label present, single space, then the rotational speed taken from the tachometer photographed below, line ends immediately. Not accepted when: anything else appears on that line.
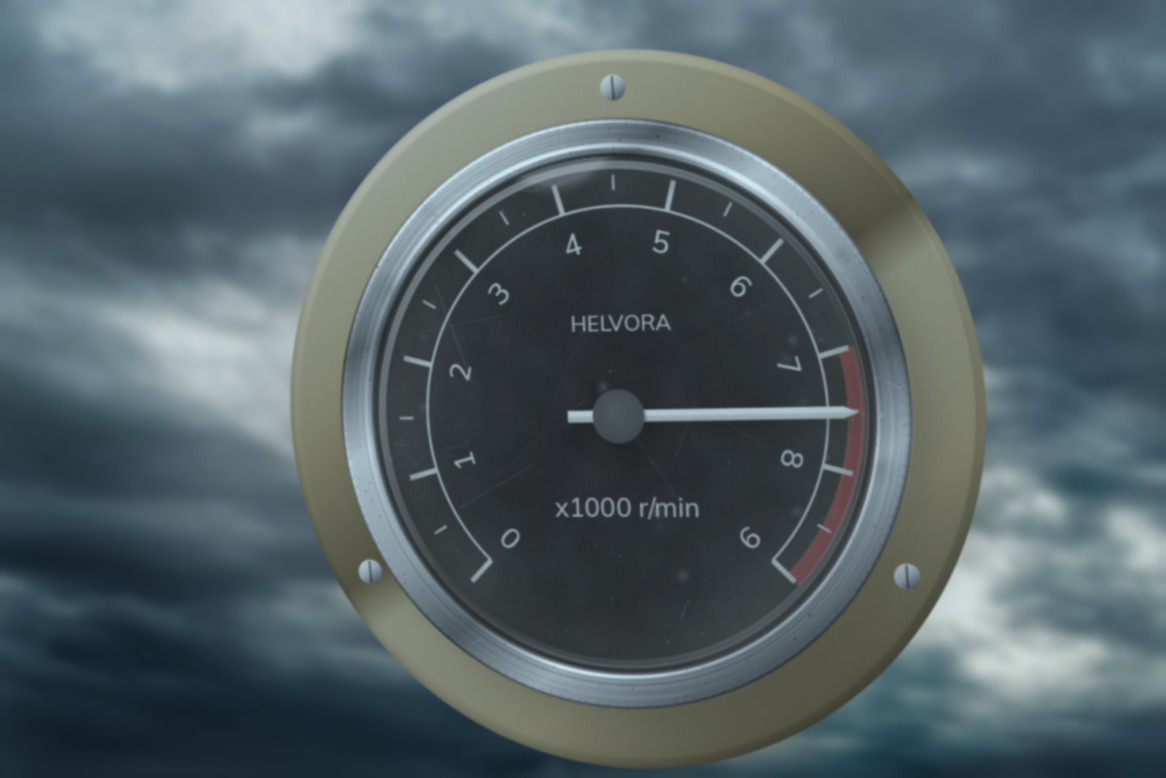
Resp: 7500 rpm
